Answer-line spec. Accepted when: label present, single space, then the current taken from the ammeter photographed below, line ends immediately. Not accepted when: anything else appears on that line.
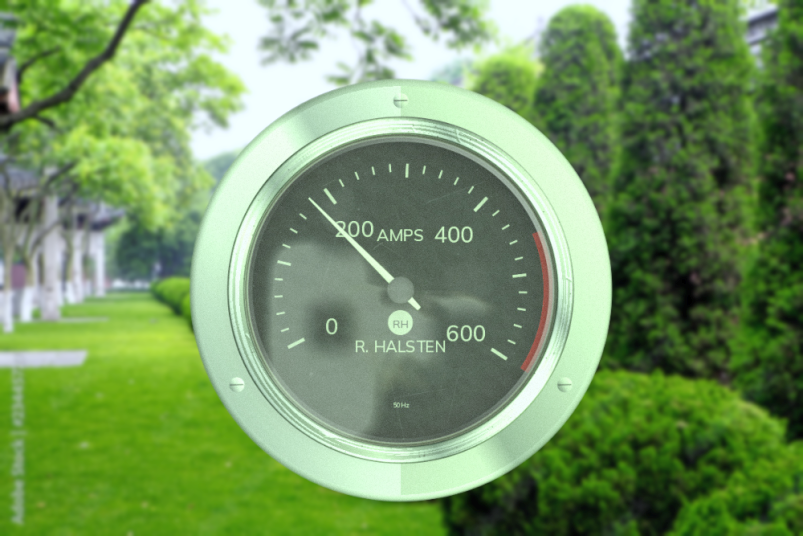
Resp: 180 A
